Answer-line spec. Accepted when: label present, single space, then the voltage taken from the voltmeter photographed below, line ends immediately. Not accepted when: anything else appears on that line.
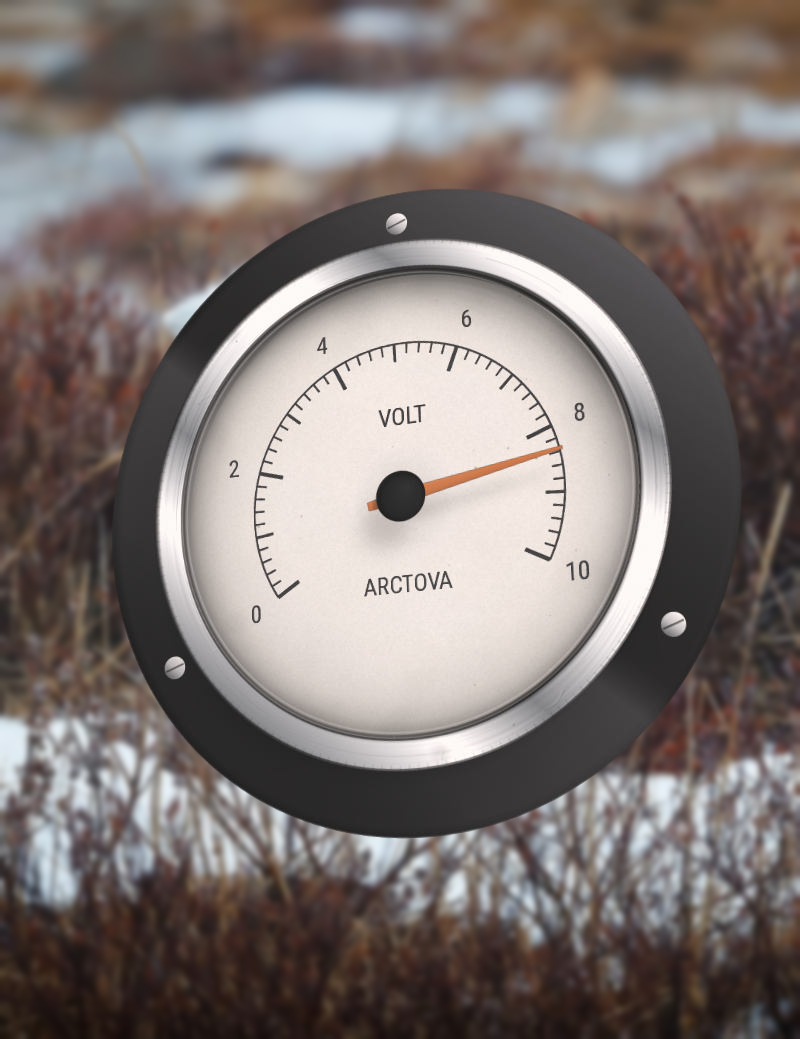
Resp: 8.4 V
